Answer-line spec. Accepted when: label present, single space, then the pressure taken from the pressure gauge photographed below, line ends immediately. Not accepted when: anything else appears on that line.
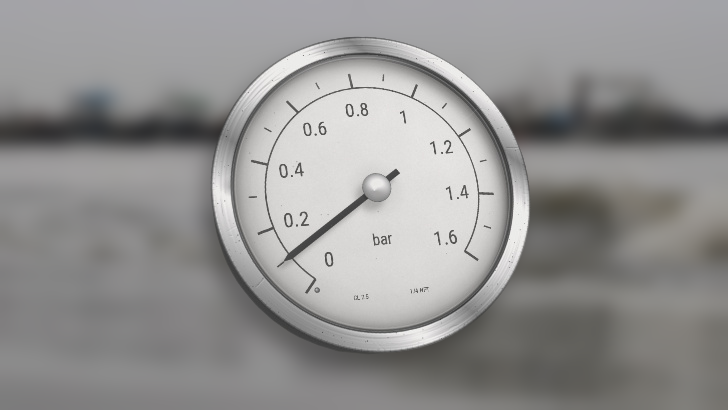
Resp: 0.1 bar
